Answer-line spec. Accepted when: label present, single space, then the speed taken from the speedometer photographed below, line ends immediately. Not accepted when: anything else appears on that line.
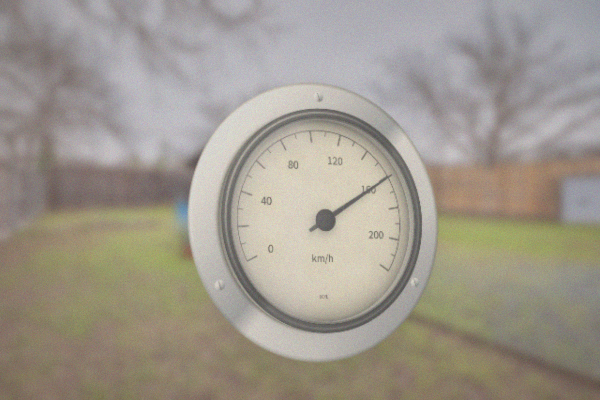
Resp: 160 km/h
